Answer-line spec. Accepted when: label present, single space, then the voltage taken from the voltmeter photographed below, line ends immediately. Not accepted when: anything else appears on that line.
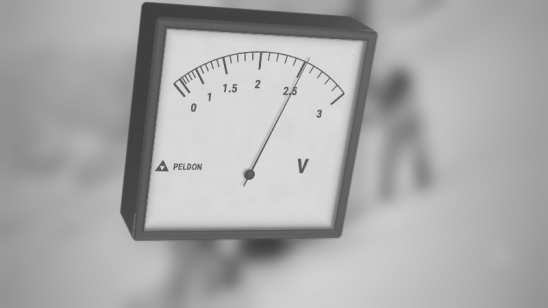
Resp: 2.5 V
